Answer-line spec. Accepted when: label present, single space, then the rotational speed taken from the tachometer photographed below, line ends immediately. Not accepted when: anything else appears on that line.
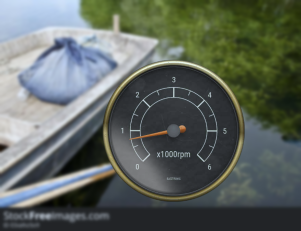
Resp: 750 rpm
